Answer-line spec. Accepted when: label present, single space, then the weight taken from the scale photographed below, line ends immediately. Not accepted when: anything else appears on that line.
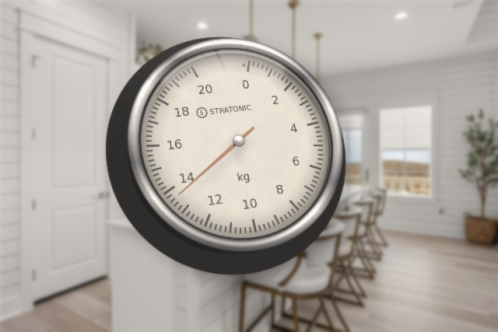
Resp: 13.6 kg
